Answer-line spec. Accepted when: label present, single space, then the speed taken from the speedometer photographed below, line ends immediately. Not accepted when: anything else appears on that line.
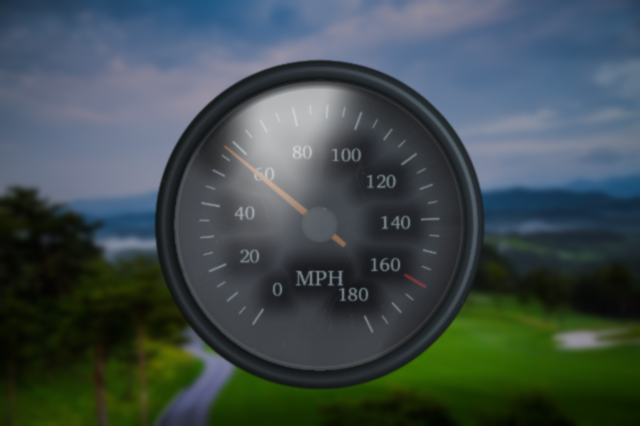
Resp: 57.5 mph
